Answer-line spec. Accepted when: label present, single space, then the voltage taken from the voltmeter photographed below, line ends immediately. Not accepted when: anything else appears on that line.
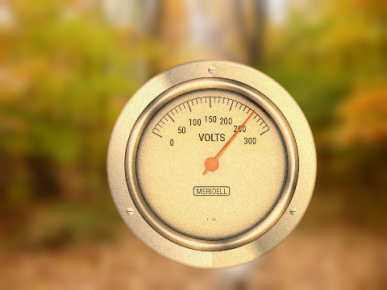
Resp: 250 V
